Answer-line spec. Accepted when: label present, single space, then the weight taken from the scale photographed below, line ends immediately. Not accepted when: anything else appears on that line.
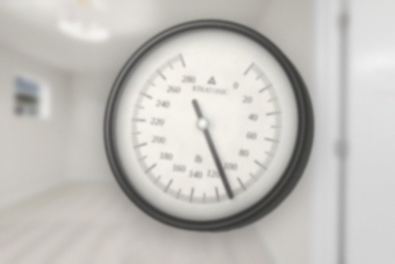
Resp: 110 lb
